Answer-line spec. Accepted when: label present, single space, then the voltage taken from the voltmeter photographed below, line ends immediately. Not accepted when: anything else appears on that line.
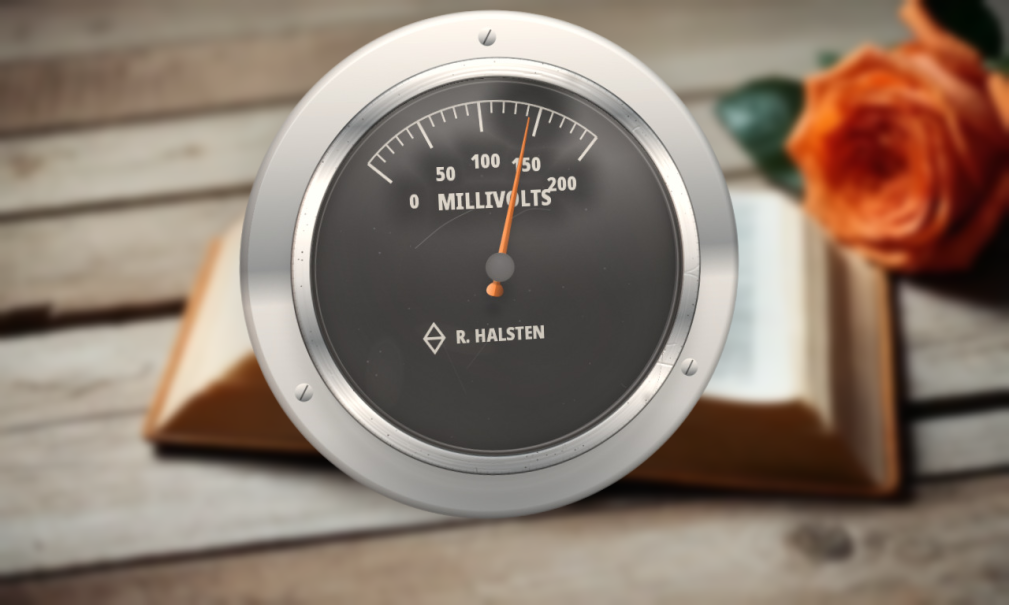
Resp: 140 mV
